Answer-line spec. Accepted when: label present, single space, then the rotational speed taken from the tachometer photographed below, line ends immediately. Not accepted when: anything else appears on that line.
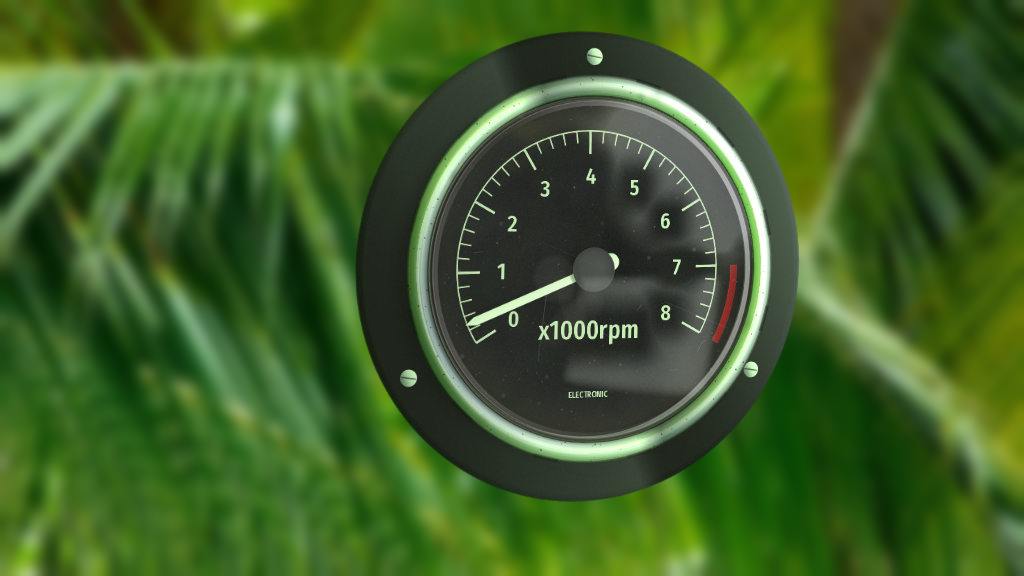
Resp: 300 rpm
